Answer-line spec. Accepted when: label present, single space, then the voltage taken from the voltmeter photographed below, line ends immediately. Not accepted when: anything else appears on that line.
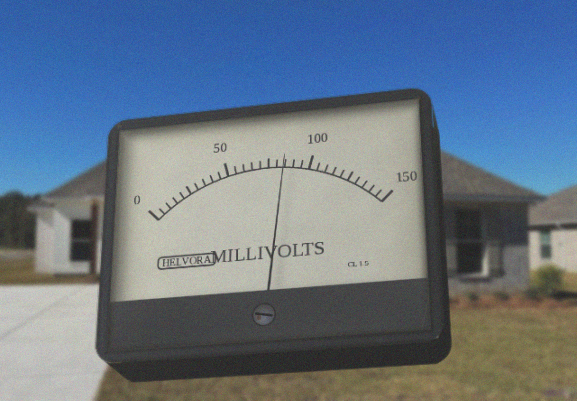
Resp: 85 mV
